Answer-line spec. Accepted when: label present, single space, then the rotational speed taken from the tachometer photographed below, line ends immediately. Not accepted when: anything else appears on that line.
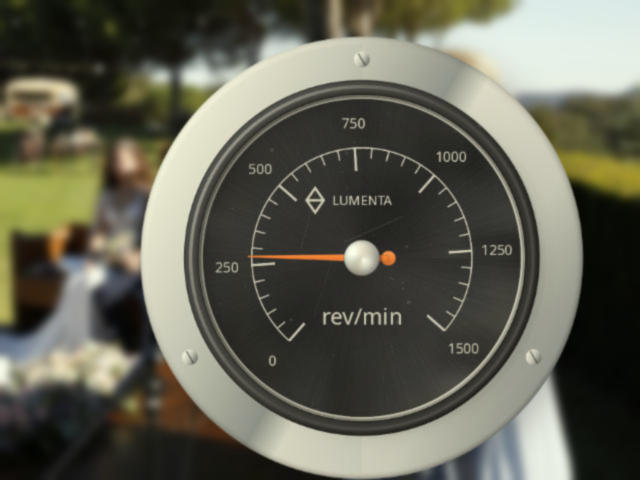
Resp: 275 rpm
